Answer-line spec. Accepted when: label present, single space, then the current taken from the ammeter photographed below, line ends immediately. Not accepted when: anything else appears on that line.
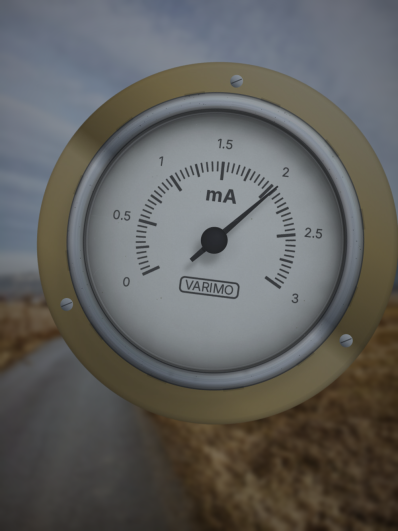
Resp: 2.05 mA
